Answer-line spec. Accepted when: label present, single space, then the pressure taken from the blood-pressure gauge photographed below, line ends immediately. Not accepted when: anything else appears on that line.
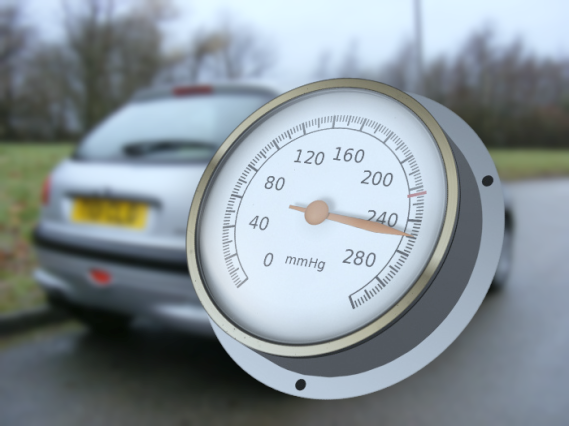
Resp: 250 mmHg
